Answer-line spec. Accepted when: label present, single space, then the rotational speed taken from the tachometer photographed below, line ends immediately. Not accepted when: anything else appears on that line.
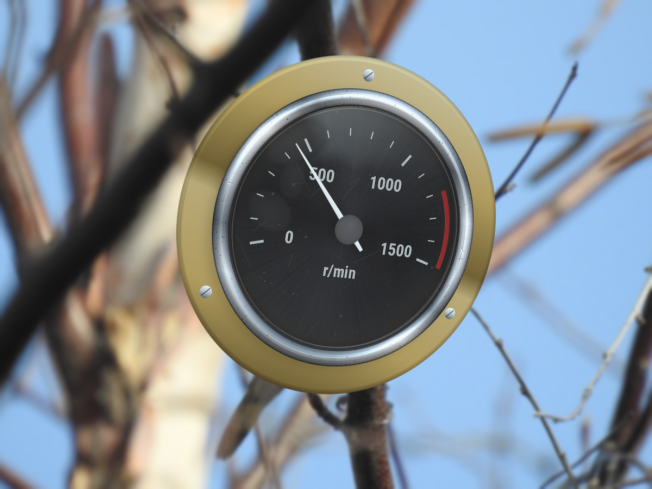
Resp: 450 rpm
